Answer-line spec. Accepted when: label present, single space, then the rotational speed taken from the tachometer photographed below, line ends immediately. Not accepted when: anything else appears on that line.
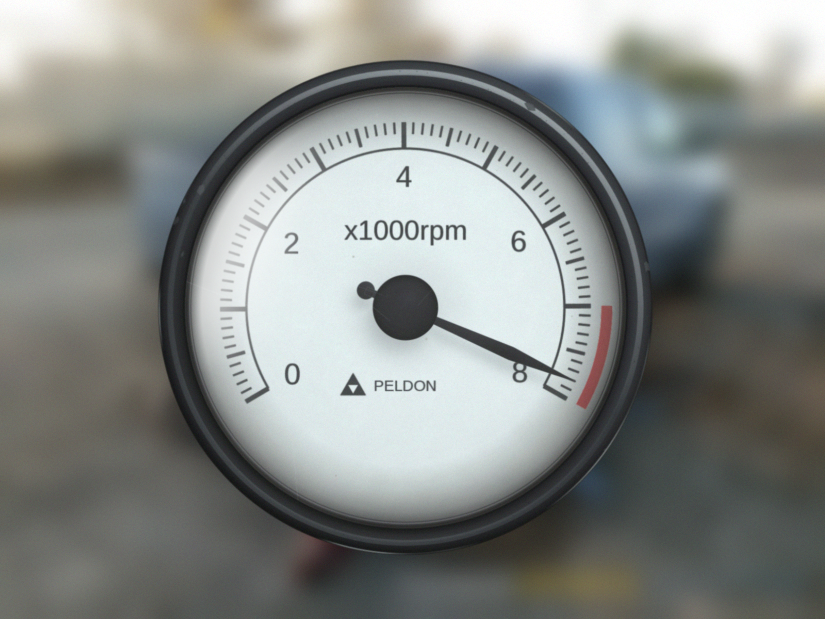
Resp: 7800 rpm
